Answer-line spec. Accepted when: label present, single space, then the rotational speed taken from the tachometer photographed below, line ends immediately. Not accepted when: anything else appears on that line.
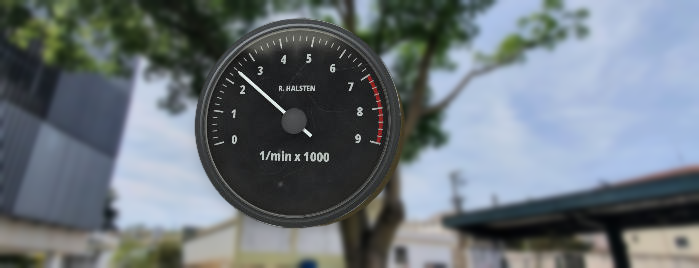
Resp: 2400 rpm
